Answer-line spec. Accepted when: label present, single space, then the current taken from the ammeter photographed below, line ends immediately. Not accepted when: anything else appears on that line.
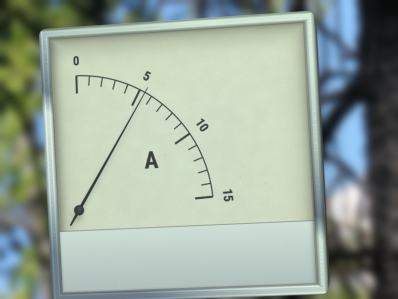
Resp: 5.5 A
